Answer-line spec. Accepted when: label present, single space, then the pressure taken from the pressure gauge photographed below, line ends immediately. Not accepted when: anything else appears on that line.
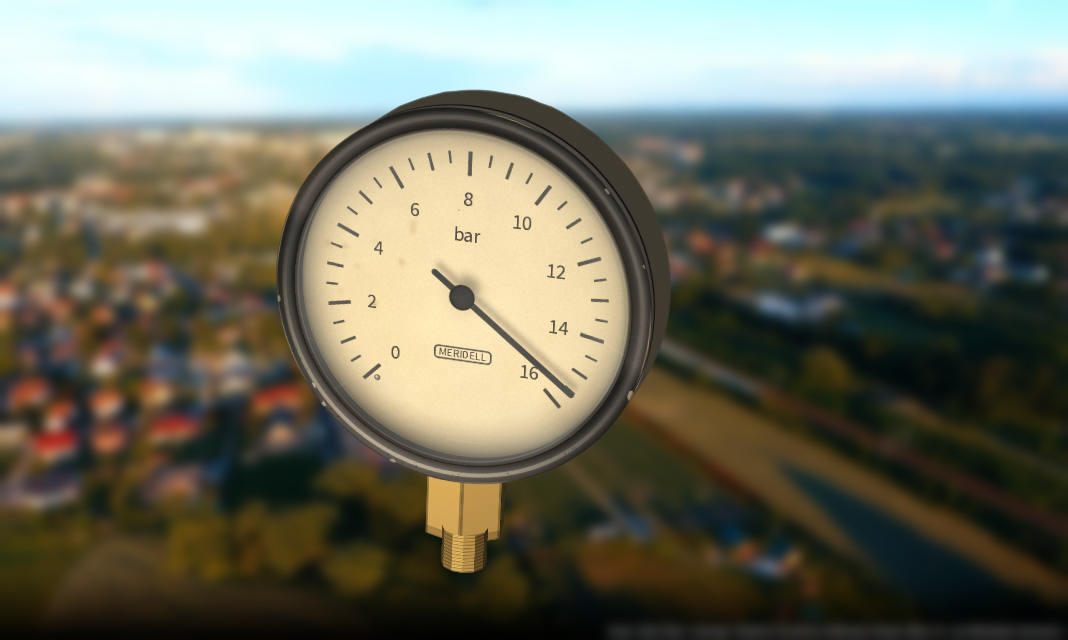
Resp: 15.5 bar
